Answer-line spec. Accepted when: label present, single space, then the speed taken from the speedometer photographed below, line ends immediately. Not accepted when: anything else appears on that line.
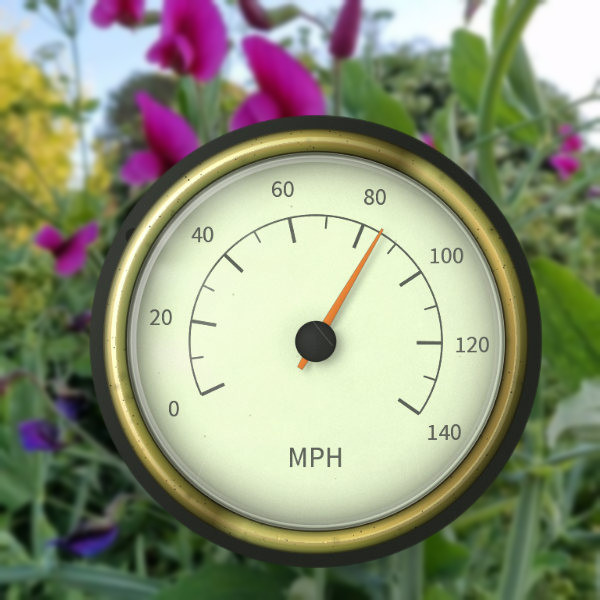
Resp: 85 mph
